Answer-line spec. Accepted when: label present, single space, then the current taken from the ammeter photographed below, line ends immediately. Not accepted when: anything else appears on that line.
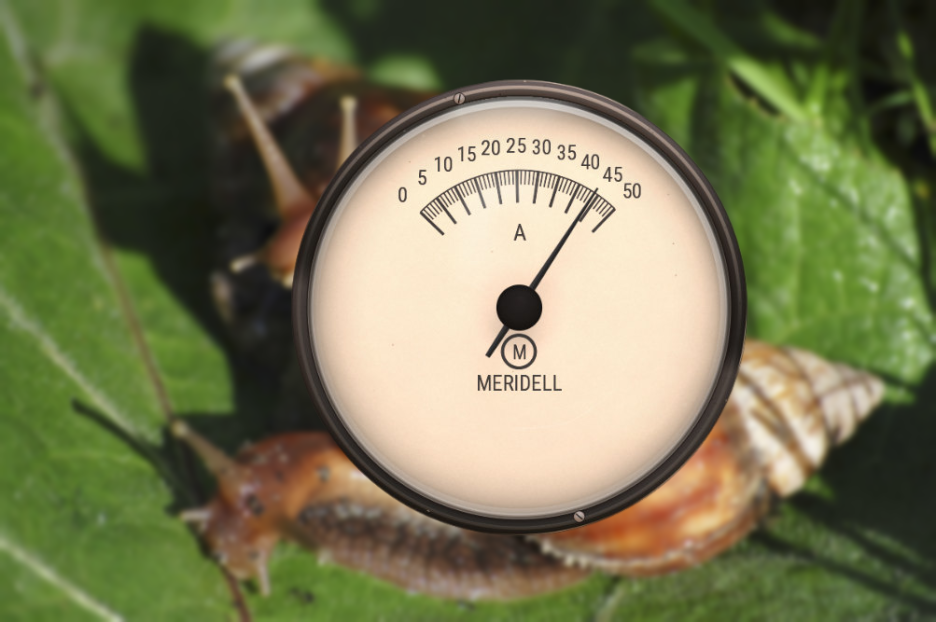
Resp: 44 A
